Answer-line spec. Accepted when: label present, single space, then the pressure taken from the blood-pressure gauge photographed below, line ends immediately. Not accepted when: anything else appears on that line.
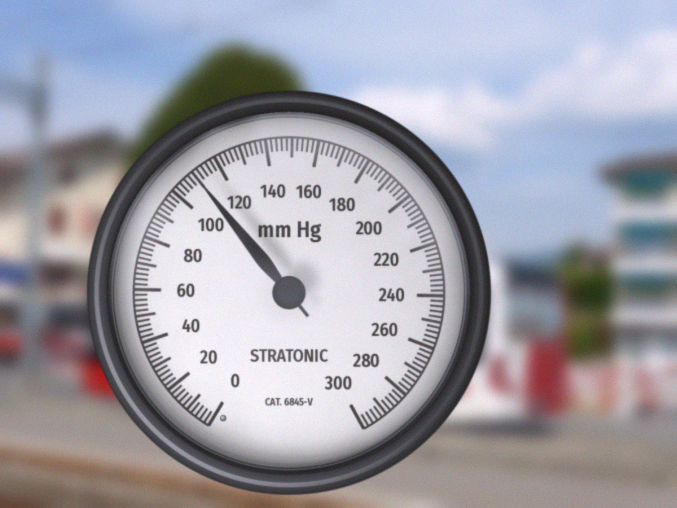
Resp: 110 mmHg
